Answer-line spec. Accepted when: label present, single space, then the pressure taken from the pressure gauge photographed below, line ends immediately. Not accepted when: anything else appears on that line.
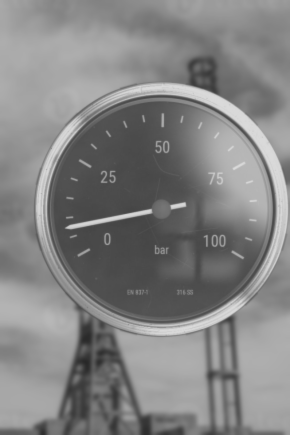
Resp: 7.5 bar
